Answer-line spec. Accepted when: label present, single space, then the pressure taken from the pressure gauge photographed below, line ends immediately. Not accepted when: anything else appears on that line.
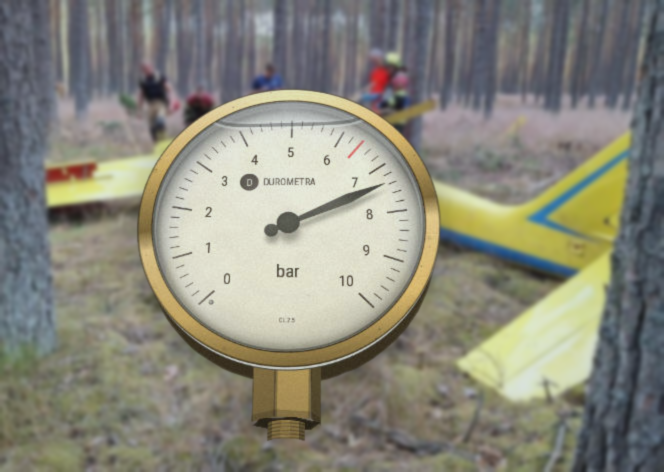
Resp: 7.4 bar
